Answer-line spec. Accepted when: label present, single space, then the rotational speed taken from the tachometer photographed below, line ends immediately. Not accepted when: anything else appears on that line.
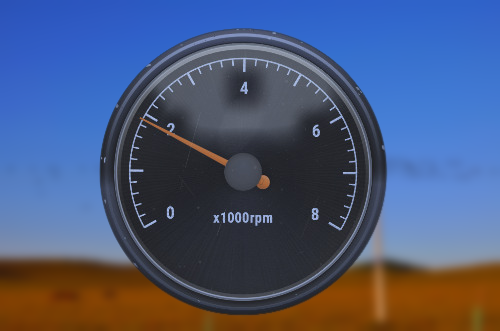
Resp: 1900 rpm
